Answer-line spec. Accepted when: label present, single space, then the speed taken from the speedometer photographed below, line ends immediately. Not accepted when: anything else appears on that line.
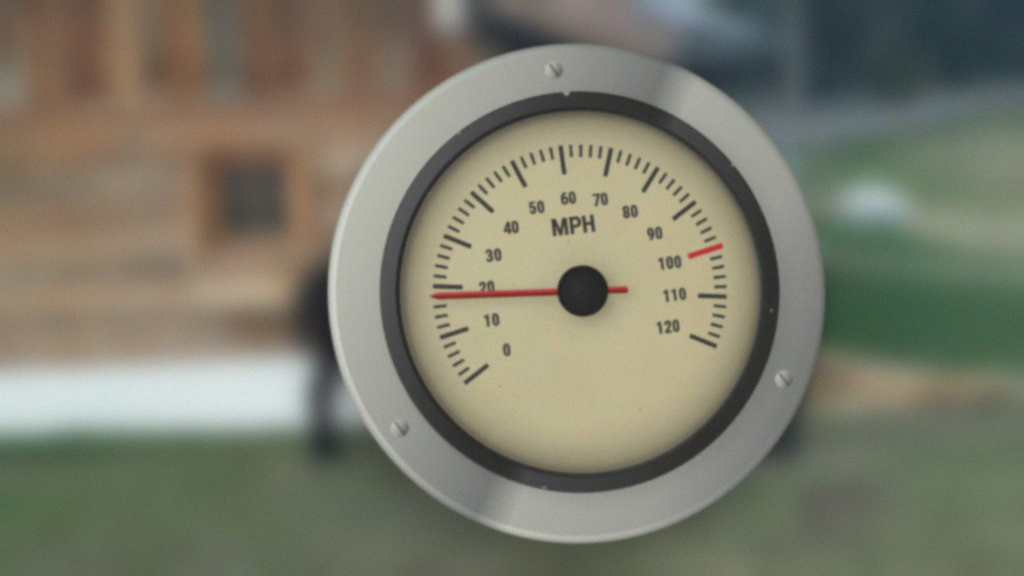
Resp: 18 mph
